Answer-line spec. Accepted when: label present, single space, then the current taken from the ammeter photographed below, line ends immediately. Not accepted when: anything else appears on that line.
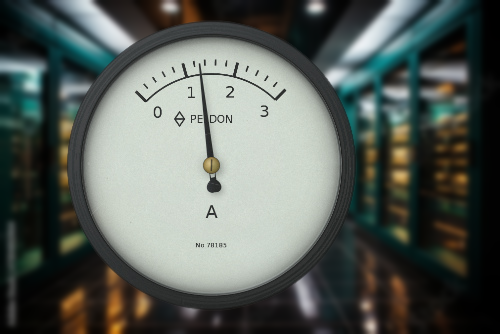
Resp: 1.3 A
